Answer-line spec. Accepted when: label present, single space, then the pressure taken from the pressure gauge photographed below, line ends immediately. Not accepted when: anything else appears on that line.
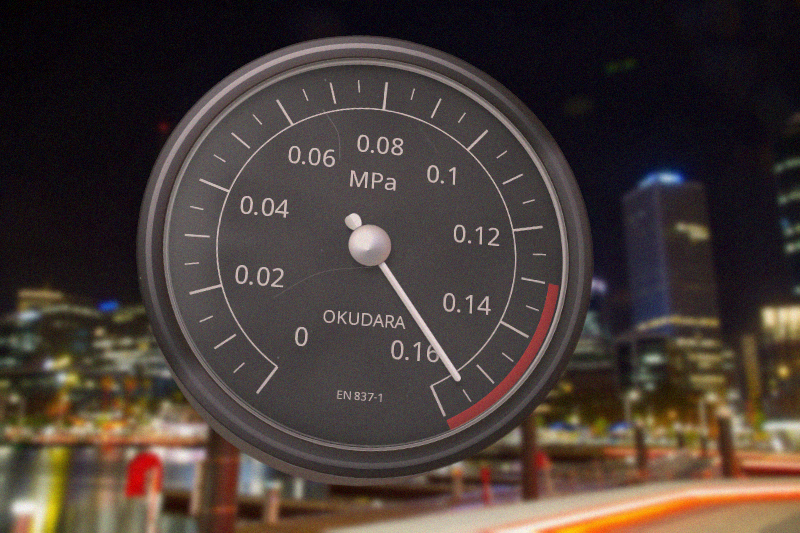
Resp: 0.155 MPa
